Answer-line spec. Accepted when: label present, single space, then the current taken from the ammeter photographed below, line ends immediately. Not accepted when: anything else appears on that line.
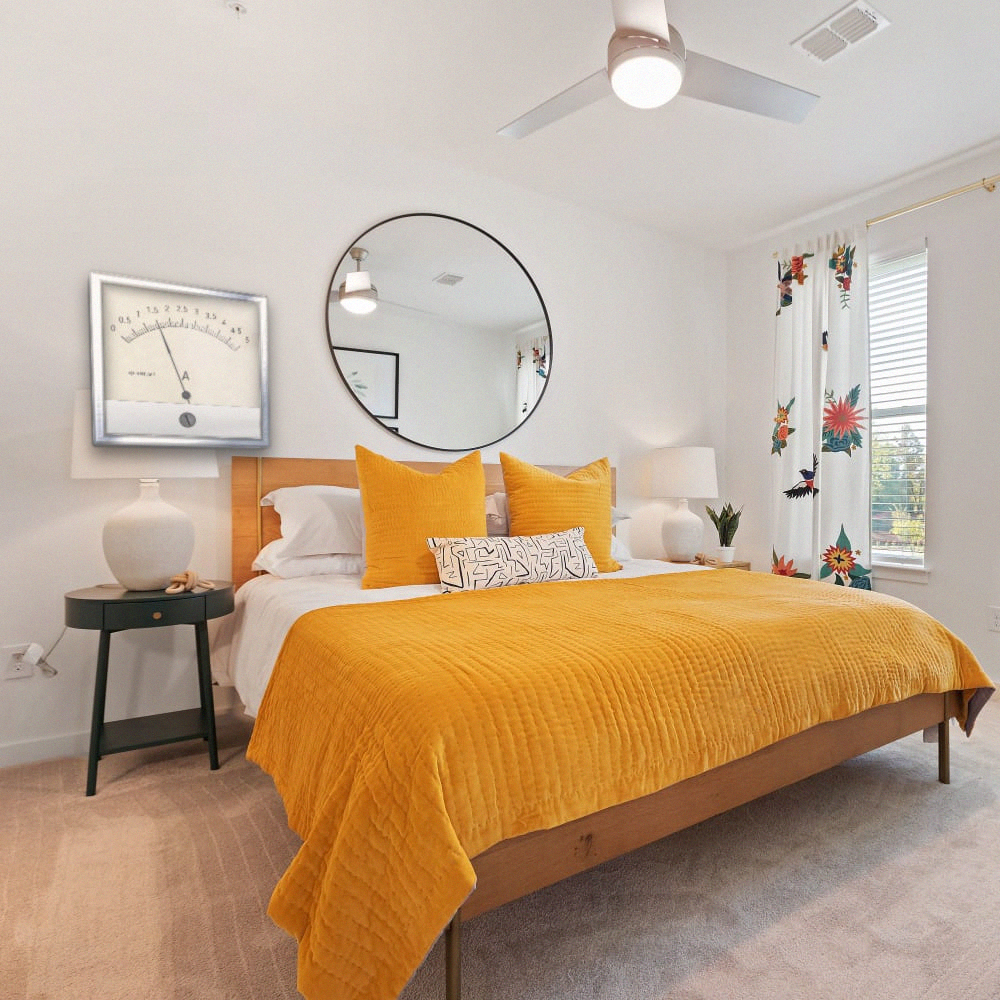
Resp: 1.5 A
